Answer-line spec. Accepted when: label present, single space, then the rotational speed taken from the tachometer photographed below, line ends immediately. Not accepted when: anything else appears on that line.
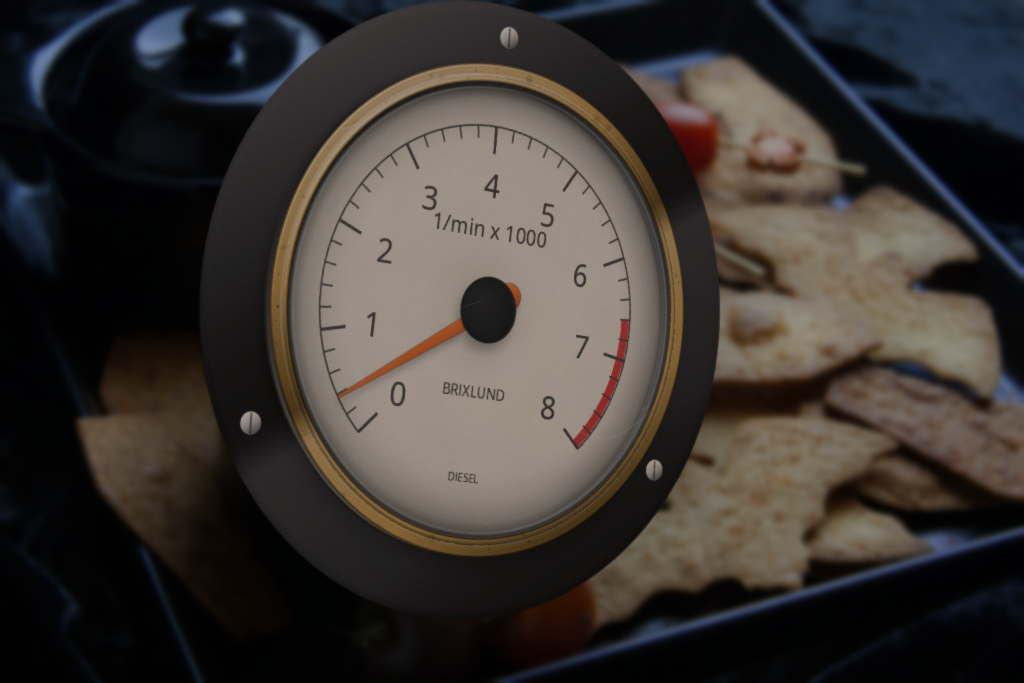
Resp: 400 rpm
